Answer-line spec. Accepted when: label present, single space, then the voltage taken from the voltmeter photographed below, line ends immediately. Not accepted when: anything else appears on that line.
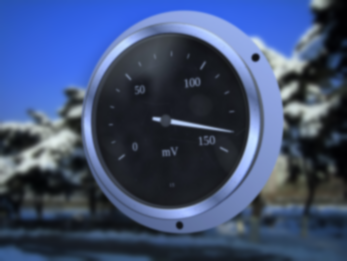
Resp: 140 mV
